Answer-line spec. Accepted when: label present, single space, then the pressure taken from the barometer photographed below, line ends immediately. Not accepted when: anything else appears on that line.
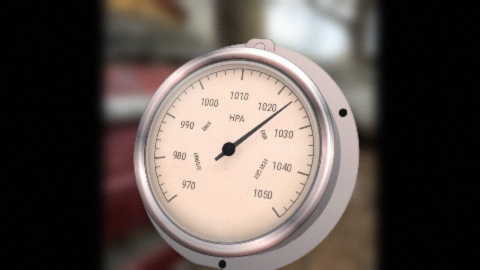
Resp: 1024 hPa
